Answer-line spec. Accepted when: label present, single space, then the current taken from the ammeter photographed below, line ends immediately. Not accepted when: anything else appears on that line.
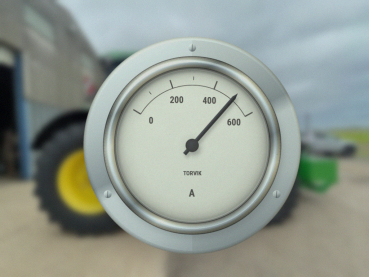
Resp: 500 A
